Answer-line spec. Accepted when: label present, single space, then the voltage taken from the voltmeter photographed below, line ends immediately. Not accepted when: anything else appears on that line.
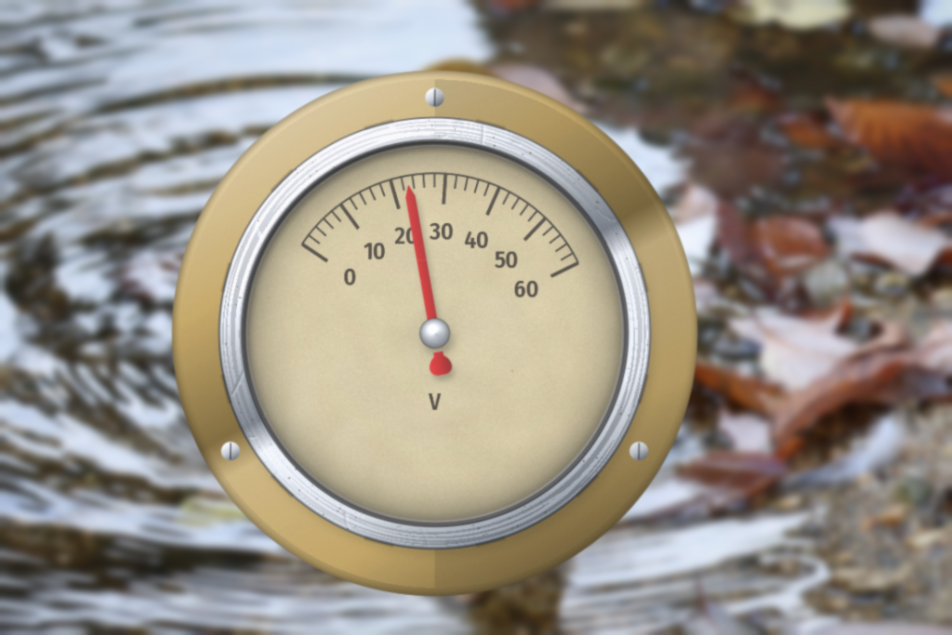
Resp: 23 V
